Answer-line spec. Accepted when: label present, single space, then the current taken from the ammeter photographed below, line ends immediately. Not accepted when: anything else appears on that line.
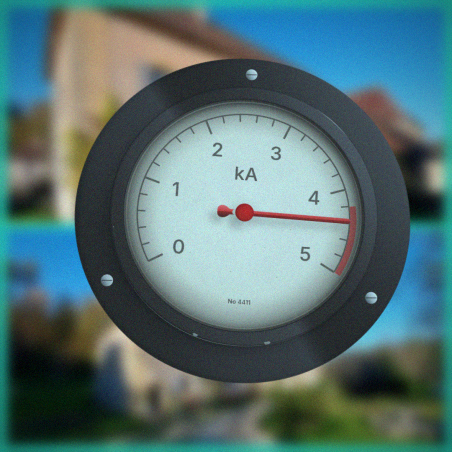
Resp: 4.4 kA
